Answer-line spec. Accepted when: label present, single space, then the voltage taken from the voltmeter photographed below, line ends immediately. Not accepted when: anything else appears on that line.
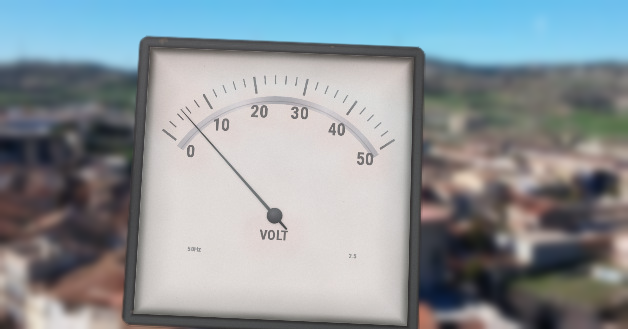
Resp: 5 V
